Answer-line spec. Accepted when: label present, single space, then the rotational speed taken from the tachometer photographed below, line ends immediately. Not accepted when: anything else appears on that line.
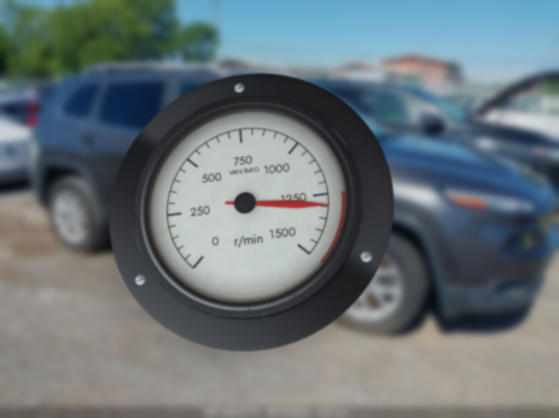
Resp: 1300 rpm
